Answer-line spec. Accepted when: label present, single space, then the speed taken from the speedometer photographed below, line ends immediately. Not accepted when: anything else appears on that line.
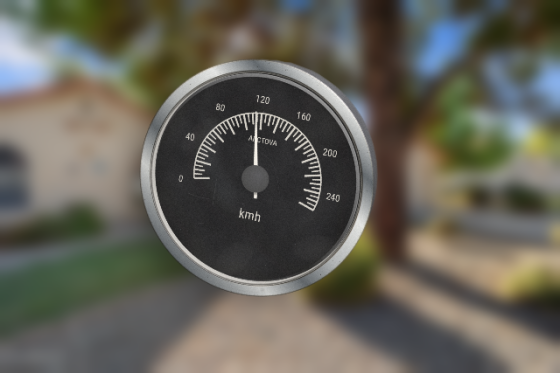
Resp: 115 km/h
